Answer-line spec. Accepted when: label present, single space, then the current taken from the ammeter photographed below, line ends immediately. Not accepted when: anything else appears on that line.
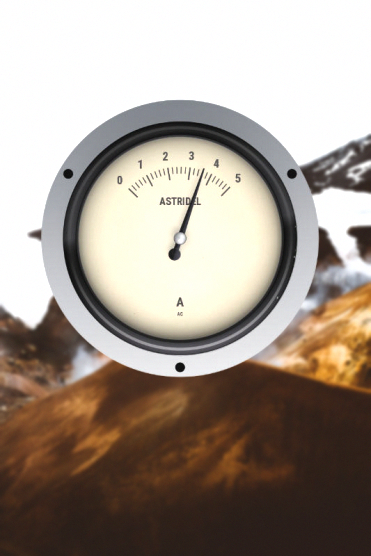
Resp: 3.6 A
